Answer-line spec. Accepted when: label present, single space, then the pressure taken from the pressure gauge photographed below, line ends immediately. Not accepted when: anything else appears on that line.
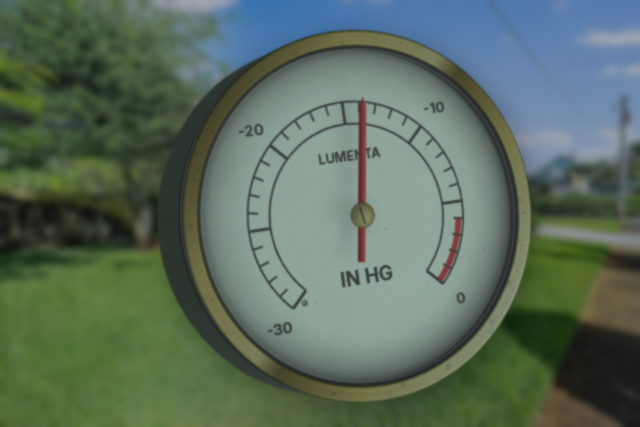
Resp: -14 inHg
